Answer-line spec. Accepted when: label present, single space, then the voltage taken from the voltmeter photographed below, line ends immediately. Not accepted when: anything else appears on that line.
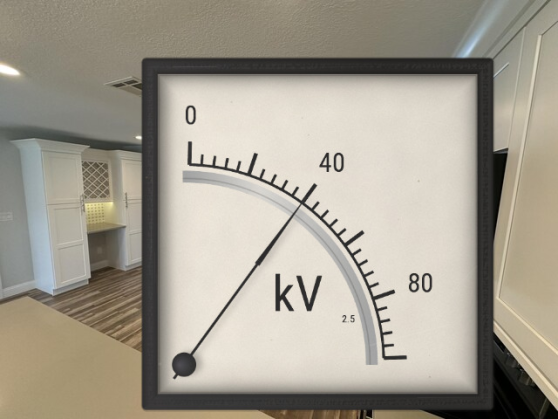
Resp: 40 kV
